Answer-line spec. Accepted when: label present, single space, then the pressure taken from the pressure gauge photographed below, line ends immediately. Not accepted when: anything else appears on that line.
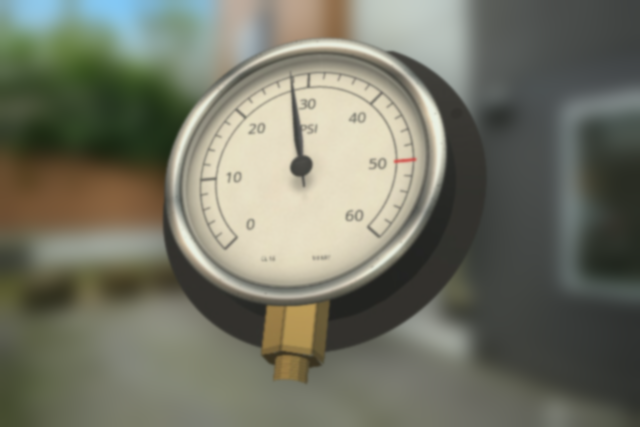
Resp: 28 psi
